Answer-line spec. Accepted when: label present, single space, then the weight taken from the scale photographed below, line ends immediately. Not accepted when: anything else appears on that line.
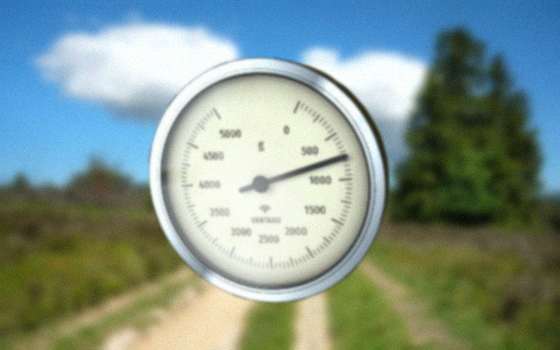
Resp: 750 g
